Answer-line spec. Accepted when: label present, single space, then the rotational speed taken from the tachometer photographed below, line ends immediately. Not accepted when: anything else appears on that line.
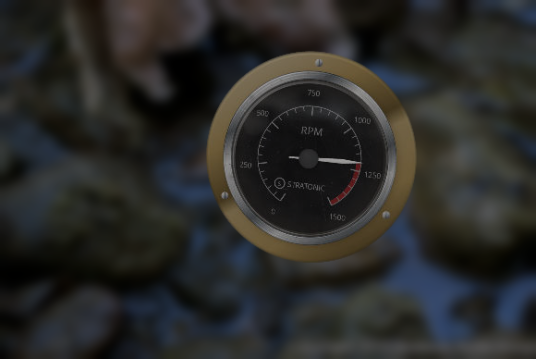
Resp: 1200 rpm
